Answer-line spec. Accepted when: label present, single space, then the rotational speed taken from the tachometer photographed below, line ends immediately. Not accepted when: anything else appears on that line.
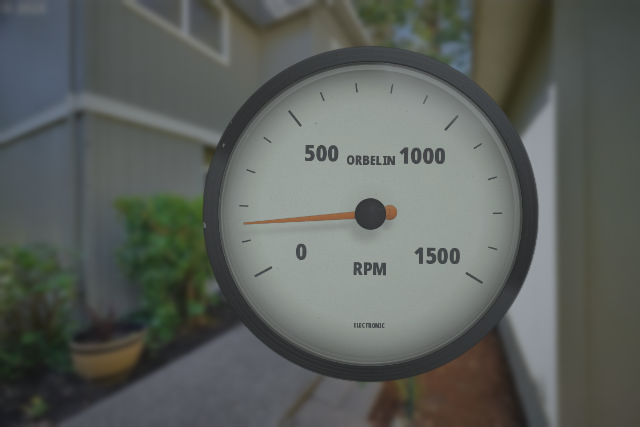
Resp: 150 rpm
